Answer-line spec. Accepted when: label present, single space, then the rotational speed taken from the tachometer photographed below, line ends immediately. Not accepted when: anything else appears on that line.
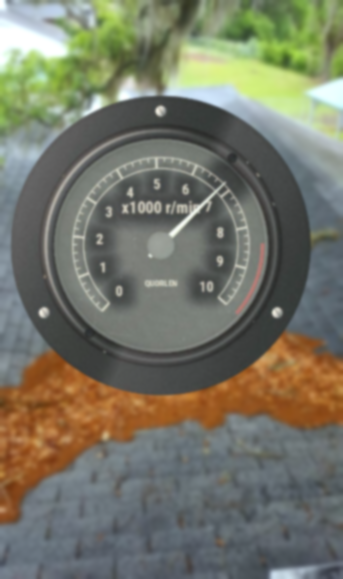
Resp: 6800 rpm
